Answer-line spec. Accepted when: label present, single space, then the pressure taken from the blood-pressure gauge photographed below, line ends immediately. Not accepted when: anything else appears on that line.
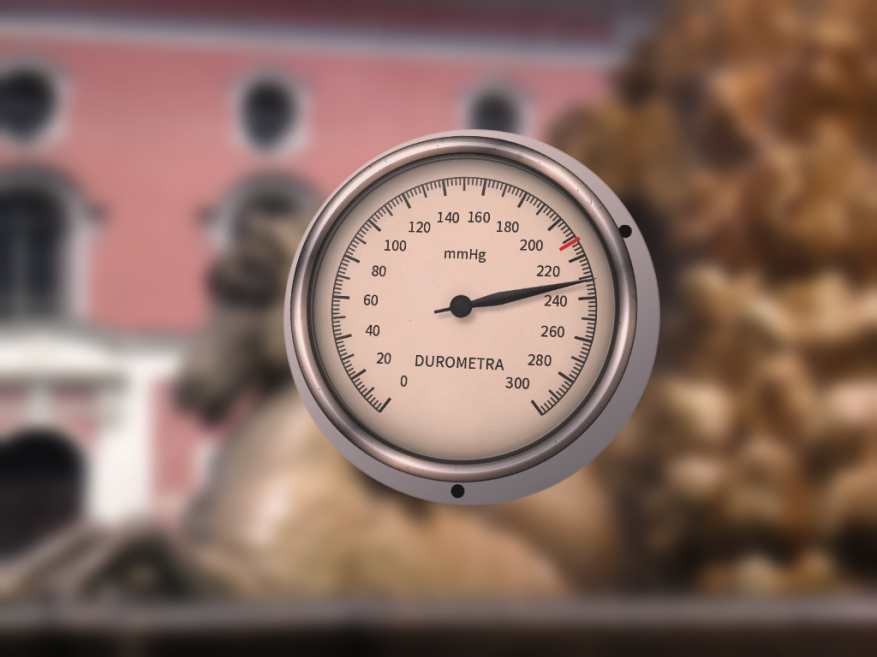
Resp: 232 mmHg
